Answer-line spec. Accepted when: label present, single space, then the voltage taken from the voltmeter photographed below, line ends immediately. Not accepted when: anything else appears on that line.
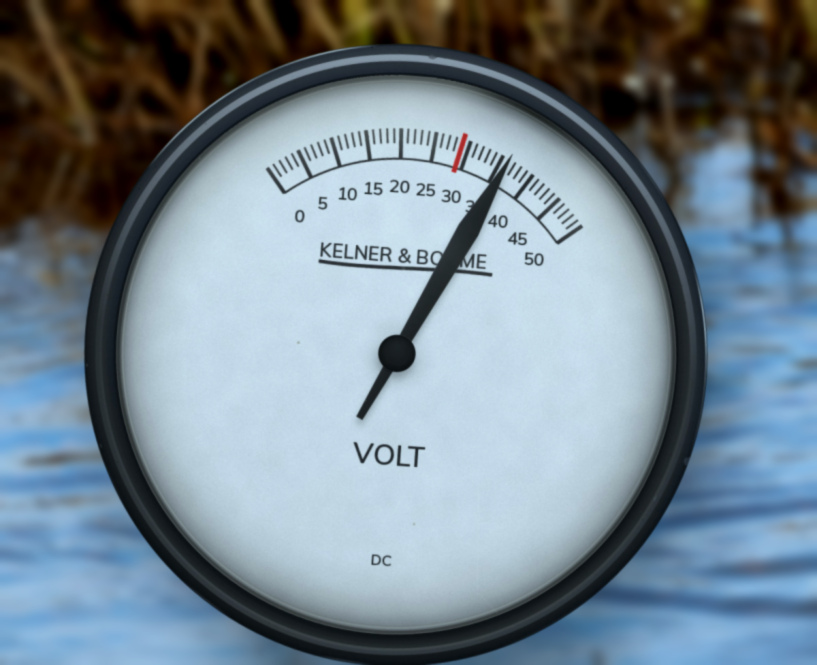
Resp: 36 V
